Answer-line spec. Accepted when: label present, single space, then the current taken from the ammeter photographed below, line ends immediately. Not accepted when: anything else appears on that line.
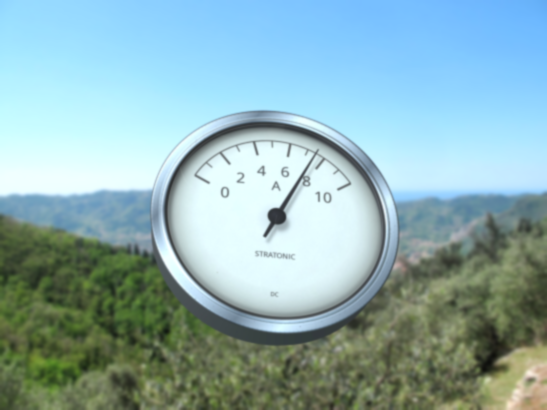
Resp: 7.5 A
